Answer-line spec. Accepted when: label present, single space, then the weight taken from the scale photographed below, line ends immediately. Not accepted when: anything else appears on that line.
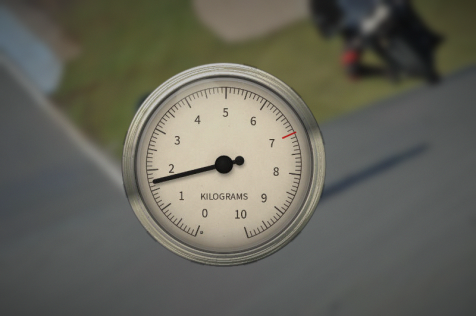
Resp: 1.7 kg
